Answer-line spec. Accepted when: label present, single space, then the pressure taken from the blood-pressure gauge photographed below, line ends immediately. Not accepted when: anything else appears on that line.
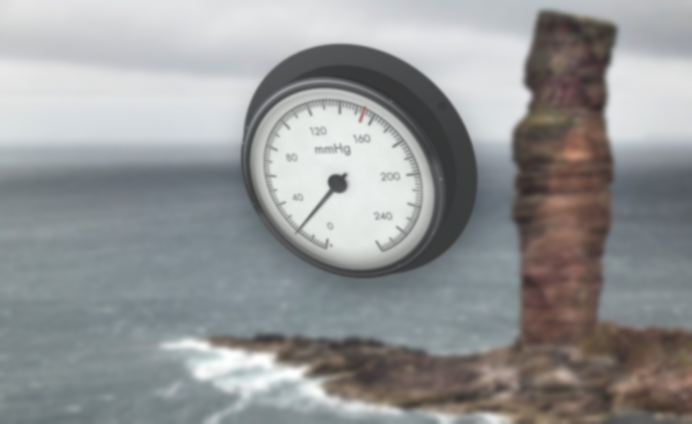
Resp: 20 mmHg
